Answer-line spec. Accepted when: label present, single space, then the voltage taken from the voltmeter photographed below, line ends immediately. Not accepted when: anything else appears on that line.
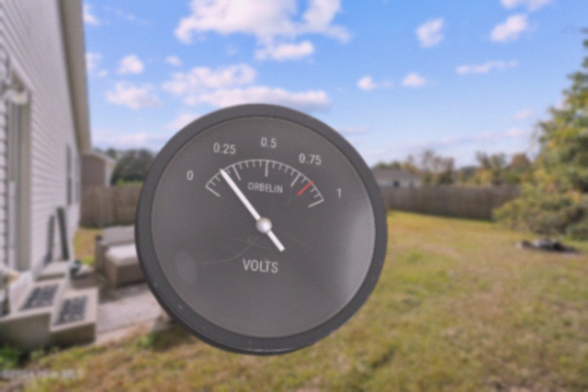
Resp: 0.15 V
